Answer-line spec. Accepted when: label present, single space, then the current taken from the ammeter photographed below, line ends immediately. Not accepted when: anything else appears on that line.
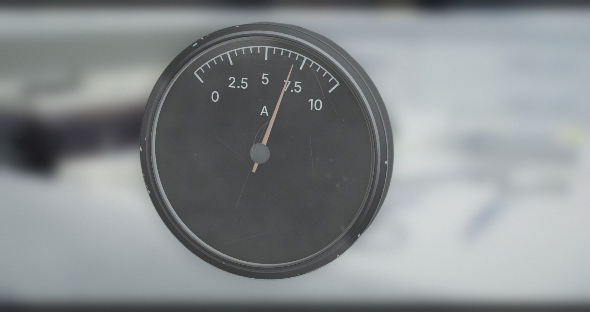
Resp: 7 A
